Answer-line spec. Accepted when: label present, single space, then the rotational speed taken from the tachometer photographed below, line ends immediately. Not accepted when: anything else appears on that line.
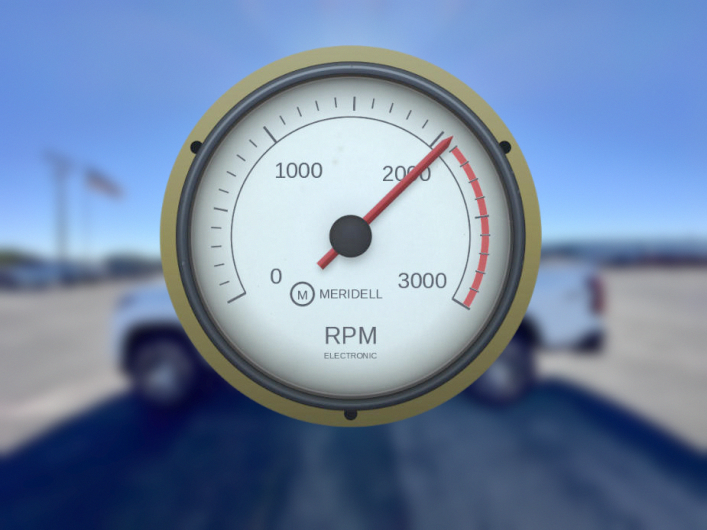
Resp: 2050 rpm
